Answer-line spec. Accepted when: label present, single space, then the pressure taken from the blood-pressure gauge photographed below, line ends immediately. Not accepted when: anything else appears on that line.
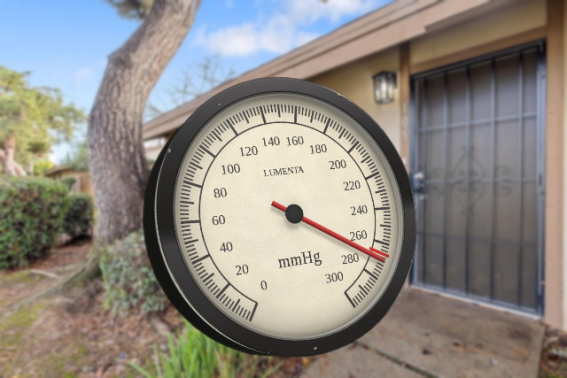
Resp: 270 mmHg
